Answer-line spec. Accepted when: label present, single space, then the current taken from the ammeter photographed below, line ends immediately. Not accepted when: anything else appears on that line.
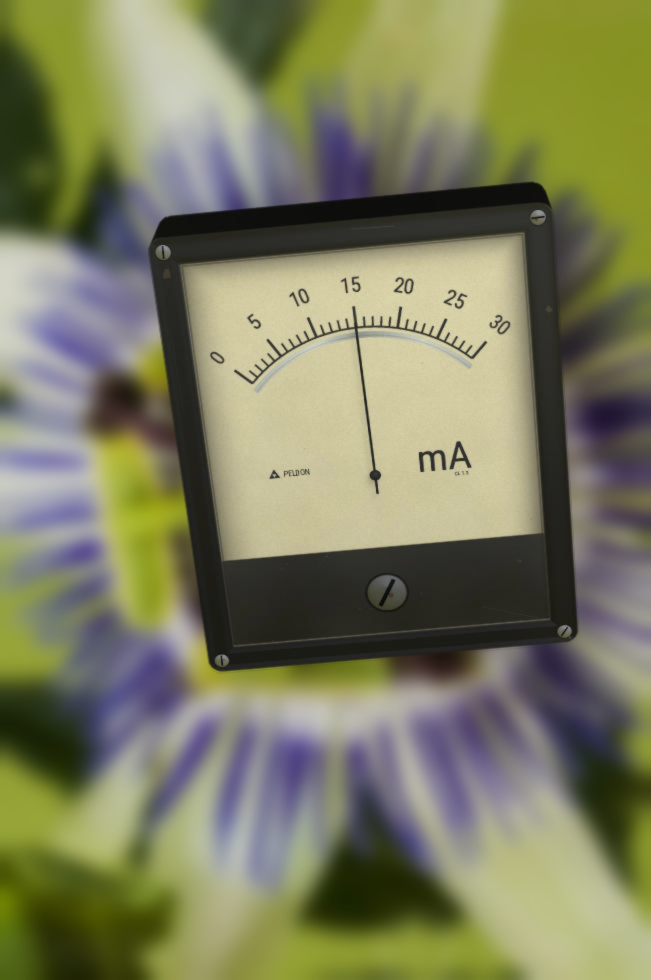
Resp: 15 mA
